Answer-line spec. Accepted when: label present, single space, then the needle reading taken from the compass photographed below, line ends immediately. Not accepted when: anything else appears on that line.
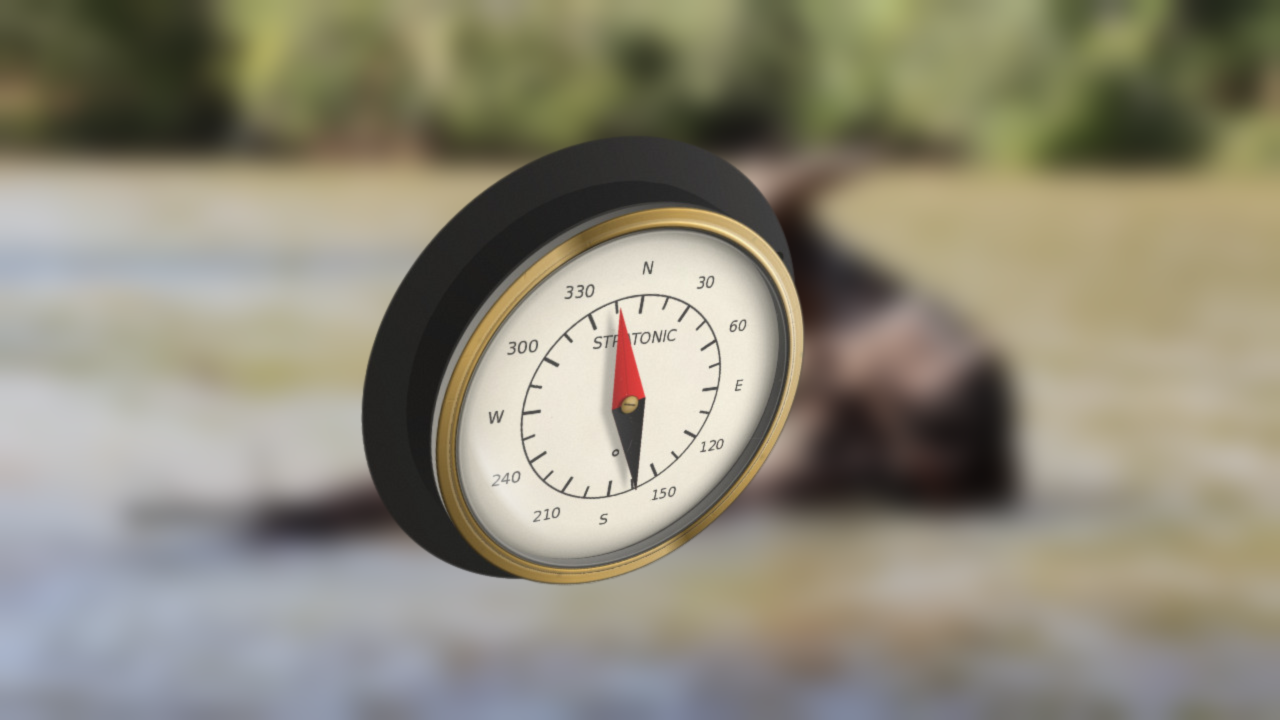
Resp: 345 °
